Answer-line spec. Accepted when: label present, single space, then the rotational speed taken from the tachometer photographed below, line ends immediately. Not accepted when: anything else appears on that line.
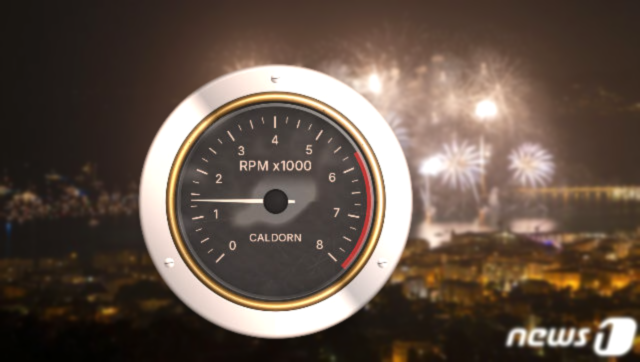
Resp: 1375 rpm
